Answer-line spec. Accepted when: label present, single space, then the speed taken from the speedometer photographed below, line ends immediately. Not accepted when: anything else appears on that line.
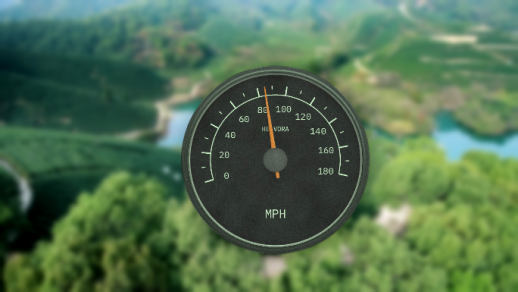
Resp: 85 mph
